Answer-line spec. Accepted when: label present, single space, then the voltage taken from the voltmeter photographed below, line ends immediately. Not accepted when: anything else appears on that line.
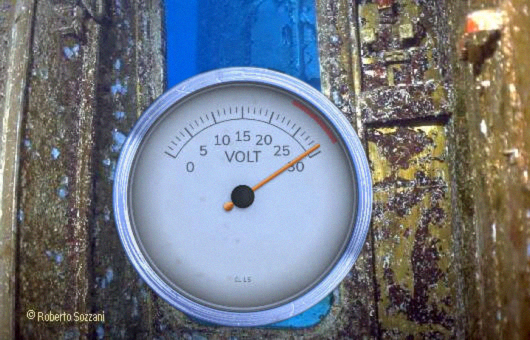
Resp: 29 V
